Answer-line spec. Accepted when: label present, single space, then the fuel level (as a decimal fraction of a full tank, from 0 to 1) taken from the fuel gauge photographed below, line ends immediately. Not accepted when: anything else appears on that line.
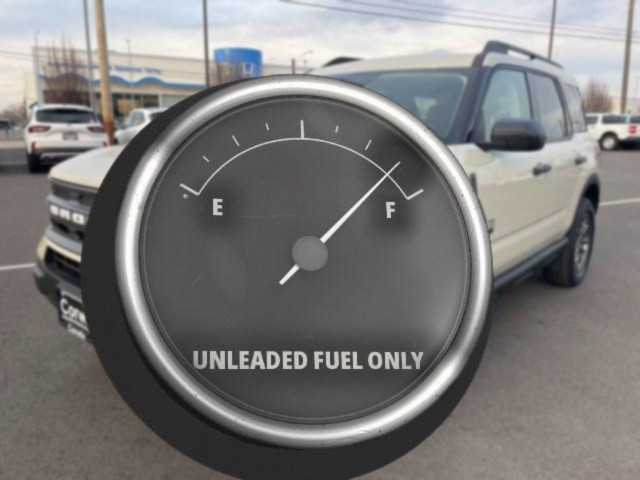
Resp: 0.875
